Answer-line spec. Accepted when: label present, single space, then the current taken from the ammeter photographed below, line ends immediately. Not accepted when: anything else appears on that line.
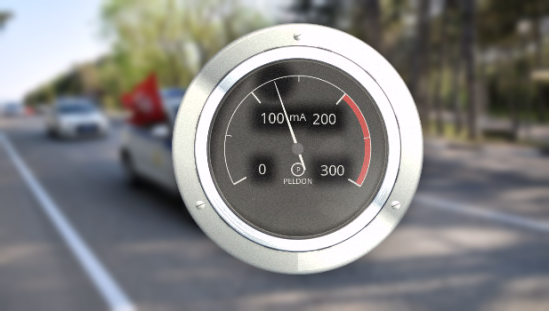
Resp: 125 mA
